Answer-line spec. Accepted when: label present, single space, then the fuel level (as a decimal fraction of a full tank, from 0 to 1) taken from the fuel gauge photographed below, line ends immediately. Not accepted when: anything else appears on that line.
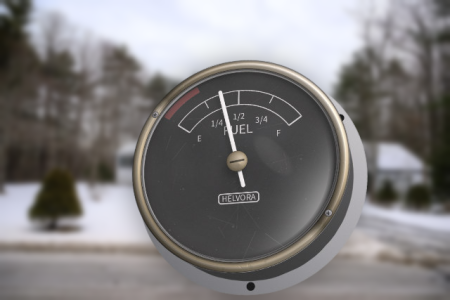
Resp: 0.375
